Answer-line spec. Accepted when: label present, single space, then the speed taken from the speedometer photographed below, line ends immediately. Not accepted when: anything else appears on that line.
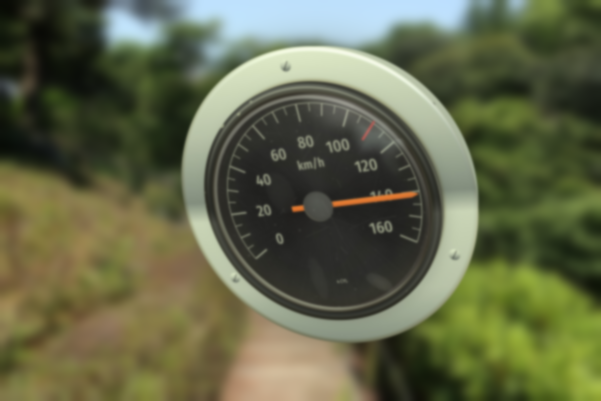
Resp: 140 km/h
